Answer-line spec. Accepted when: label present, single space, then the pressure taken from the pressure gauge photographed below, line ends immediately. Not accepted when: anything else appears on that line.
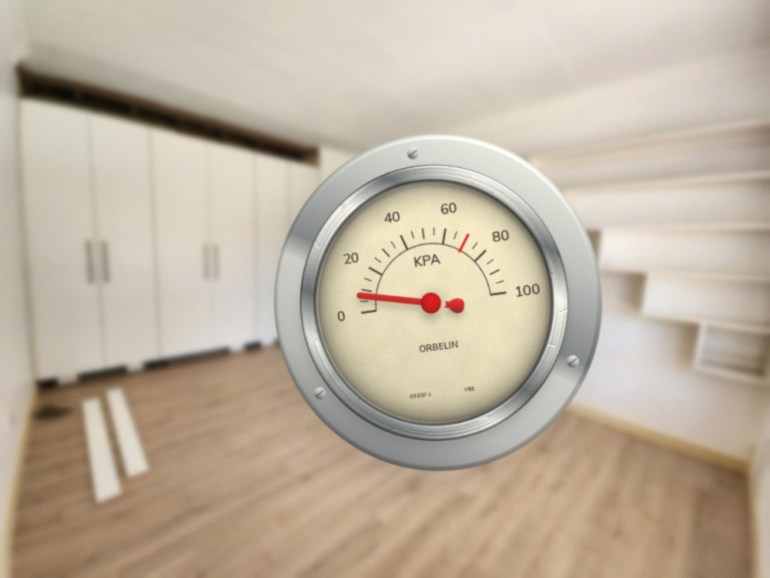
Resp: 7.5 kPa
